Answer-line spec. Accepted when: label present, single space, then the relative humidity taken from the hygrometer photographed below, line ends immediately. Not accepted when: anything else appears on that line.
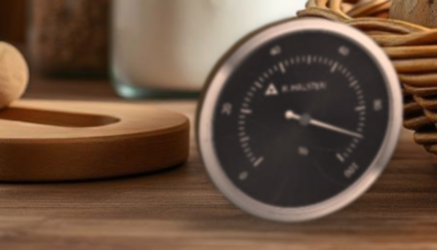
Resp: 90 %
